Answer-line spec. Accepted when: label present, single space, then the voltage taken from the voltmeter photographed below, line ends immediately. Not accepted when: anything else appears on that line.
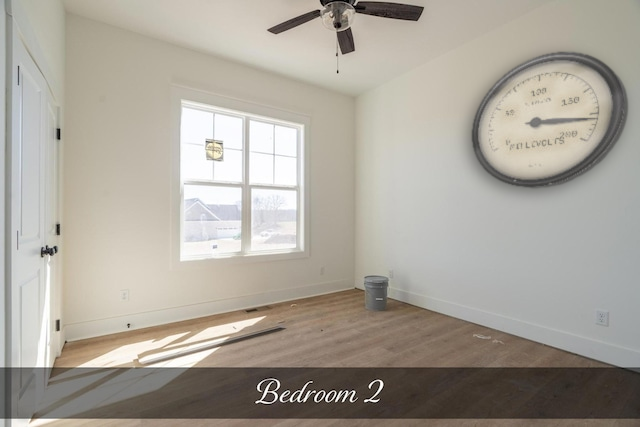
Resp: 180 mV
